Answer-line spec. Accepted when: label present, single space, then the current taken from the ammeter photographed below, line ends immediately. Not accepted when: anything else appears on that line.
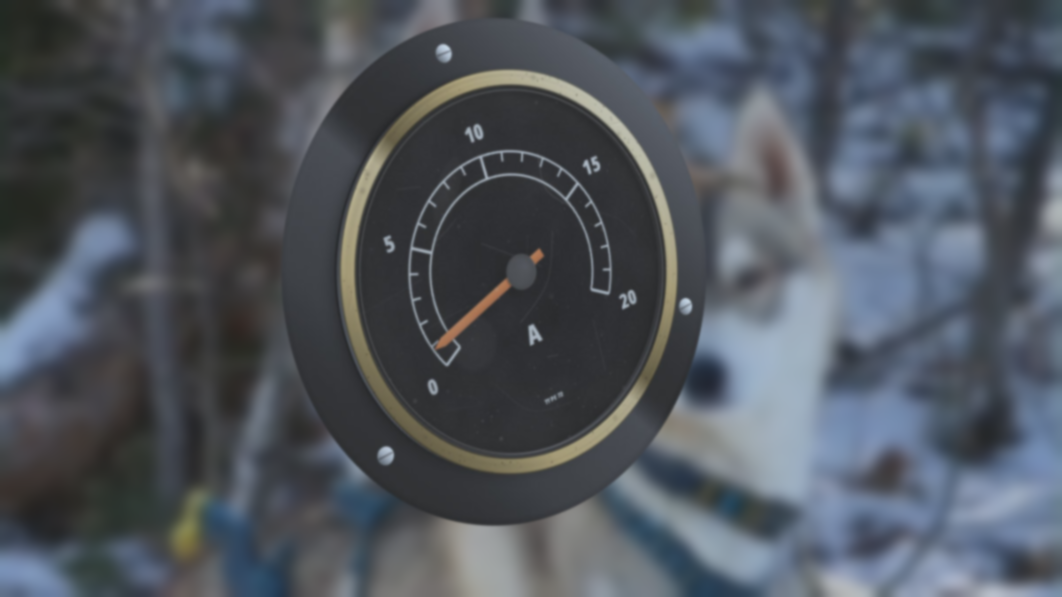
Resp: 1 A
